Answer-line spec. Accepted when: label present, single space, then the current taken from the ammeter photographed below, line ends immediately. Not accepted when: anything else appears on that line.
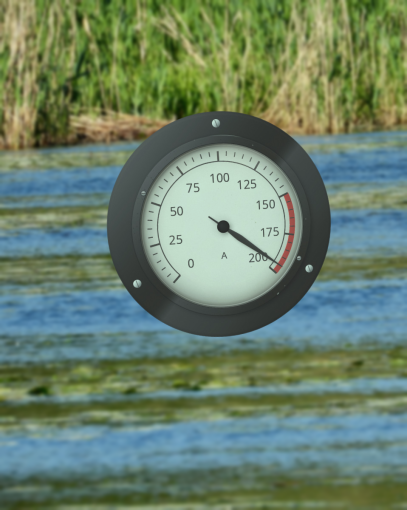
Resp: 195 A
